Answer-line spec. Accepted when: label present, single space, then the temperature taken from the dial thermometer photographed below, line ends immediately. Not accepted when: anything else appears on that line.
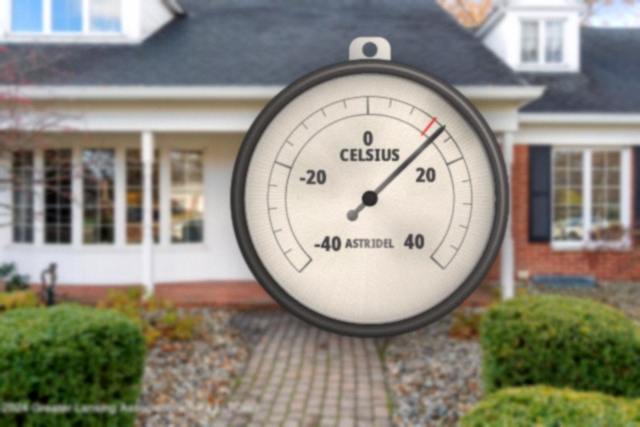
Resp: 14 °C
